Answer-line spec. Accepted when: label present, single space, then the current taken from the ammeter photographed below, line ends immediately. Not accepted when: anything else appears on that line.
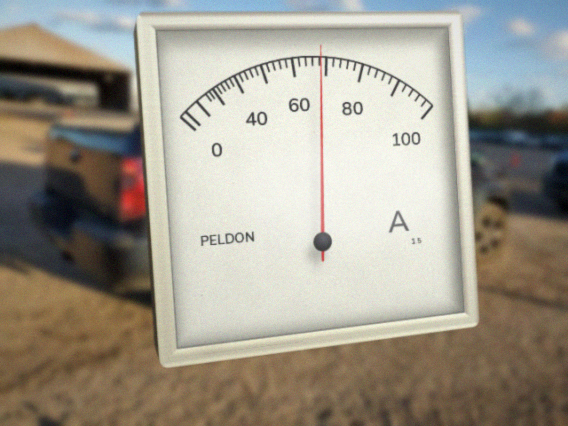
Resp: 68 A
